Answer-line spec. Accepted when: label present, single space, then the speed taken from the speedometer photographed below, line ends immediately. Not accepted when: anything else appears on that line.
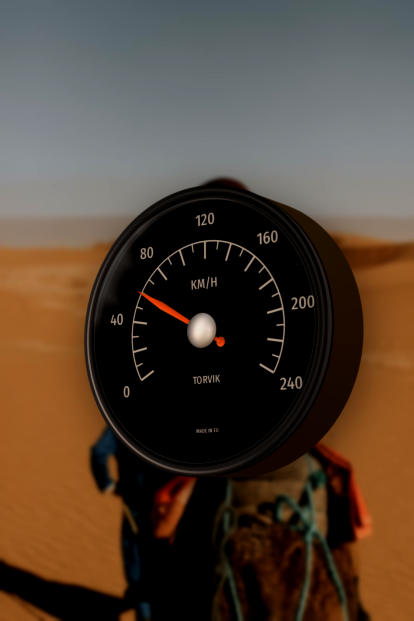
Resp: 60 km/h
